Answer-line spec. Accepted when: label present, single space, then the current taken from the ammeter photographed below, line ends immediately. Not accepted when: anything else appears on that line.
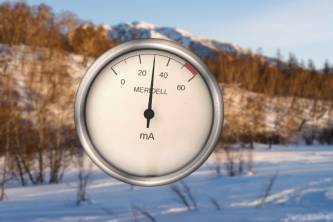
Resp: 30 mA
